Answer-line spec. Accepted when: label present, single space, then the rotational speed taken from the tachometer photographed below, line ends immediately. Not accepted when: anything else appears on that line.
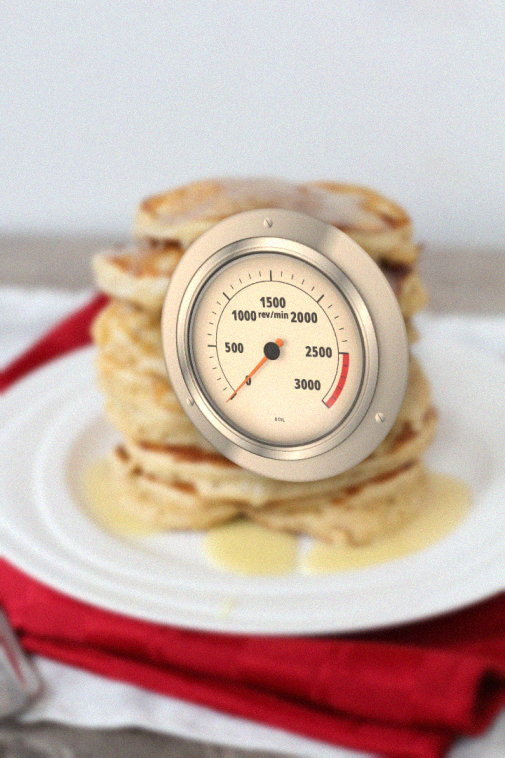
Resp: 0 rpm
